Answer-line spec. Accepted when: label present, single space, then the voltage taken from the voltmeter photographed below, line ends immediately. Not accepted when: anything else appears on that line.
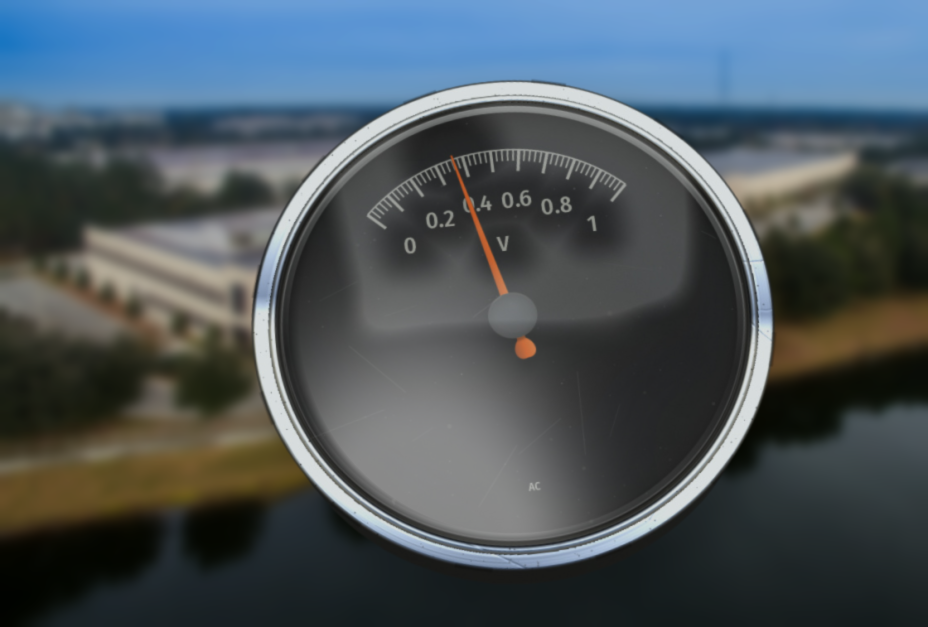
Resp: 0.36 V
